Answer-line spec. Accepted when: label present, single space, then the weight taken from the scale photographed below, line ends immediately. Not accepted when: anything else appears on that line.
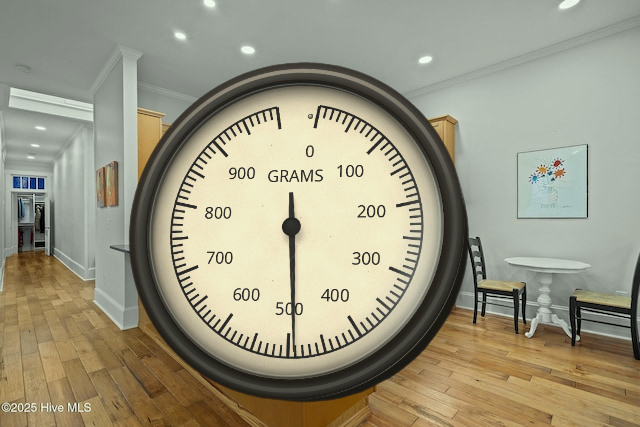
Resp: 490 g
